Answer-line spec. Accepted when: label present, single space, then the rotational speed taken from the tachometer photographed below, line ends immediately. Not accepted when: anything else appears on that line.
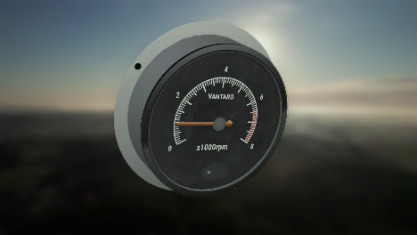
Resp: 1000 rpm
